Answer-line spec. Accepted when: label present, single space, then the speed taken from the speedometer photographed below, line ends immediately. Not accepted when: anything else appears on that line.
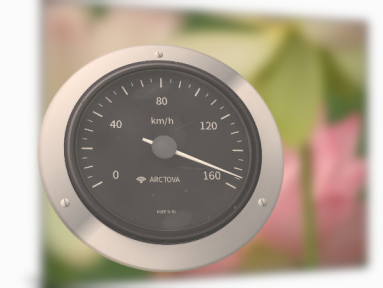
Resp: 155 km/h
